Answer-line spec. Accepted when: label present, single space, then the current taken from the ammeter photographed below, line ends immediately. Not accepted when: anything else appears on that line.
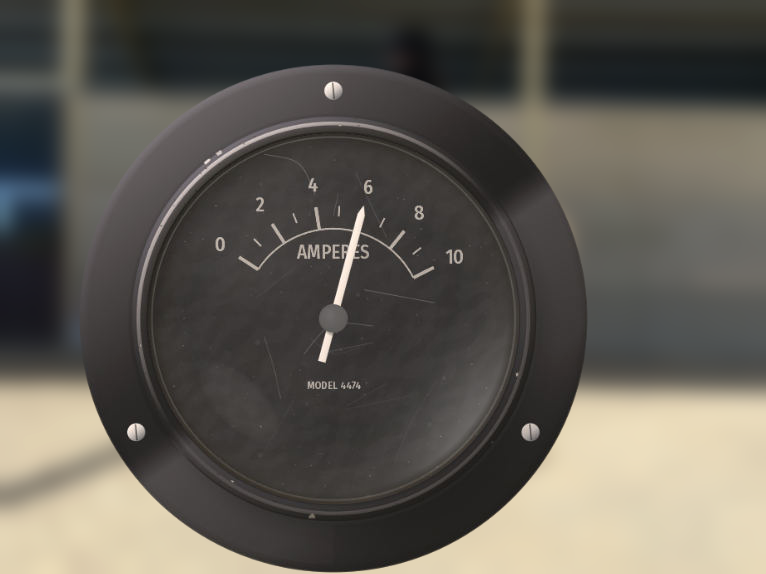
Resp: 6 A
